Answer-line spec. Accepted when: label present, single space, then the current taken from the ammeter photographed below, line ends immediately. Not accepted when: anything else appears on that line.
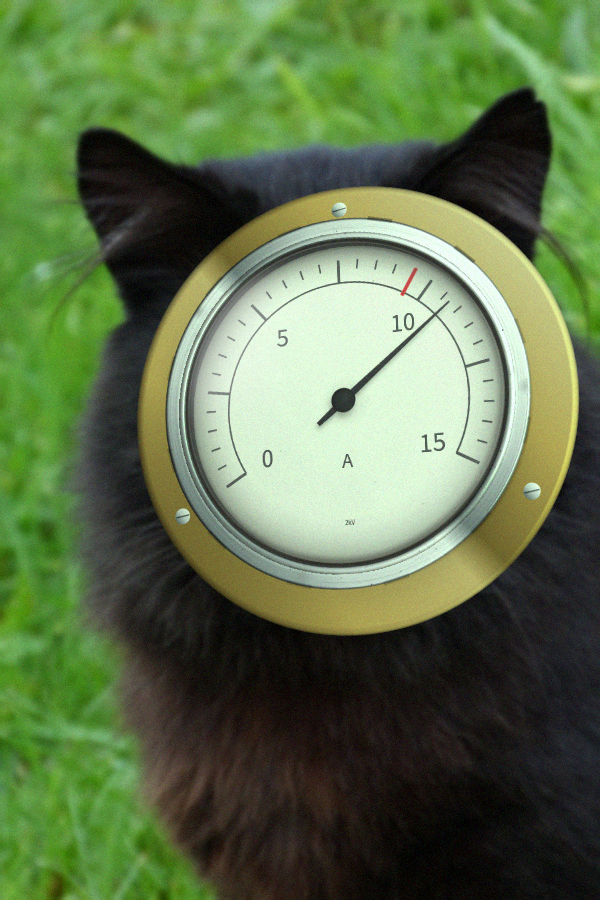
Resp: 10.75 A
